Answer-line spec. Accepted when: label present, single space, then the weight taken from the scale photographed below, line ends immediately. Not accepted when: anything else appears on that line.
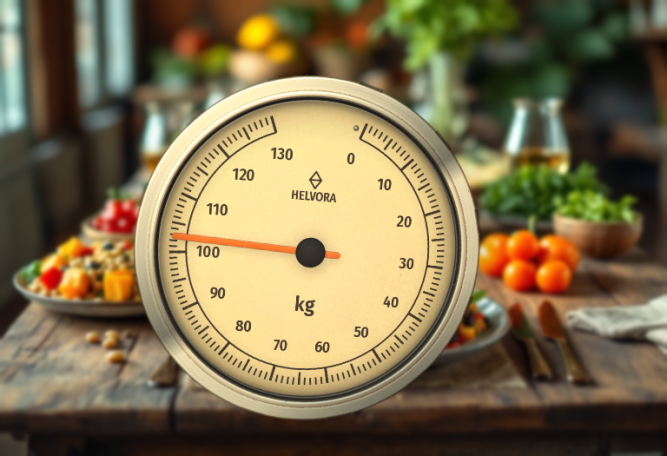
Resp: 103 kg
